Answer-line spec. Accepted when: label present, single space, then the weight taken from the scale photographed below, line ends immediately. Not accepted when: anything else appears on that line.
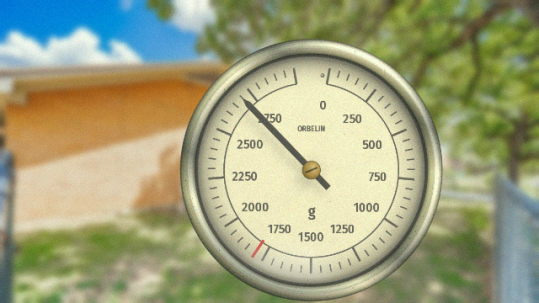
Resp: 2700 g
